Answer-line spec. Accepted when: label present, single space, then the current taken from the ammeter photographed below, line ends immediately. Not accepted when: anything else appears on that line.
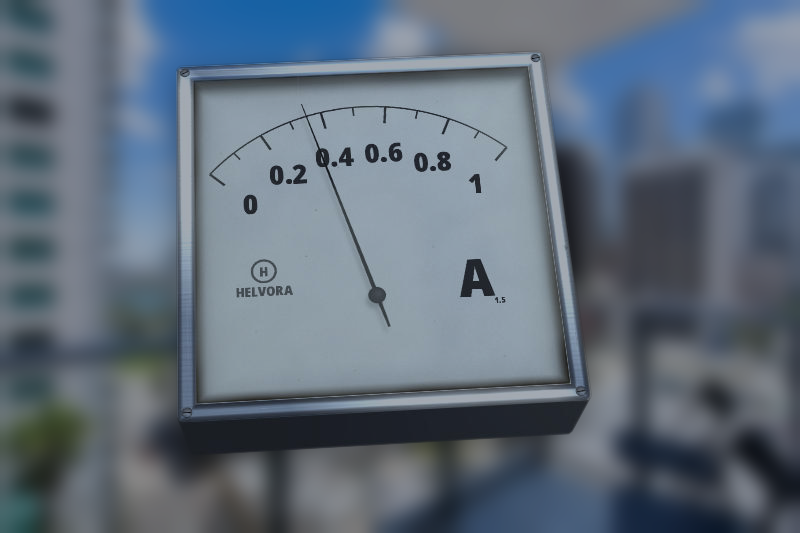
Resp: 0.35 A
